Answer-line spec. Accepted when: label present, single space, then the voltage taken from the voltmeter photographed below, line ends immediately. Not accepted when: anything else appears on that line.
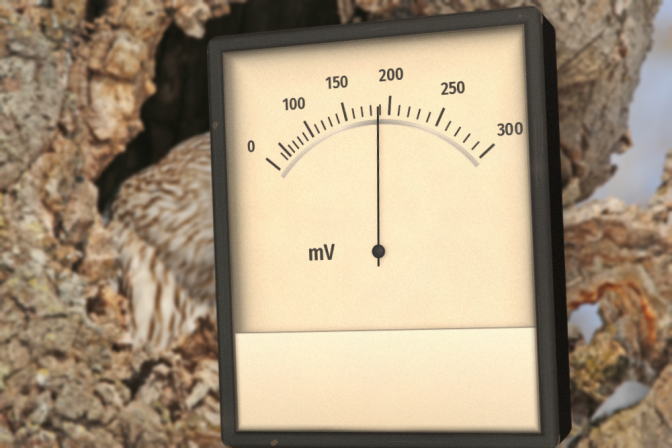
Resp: 190 mV
